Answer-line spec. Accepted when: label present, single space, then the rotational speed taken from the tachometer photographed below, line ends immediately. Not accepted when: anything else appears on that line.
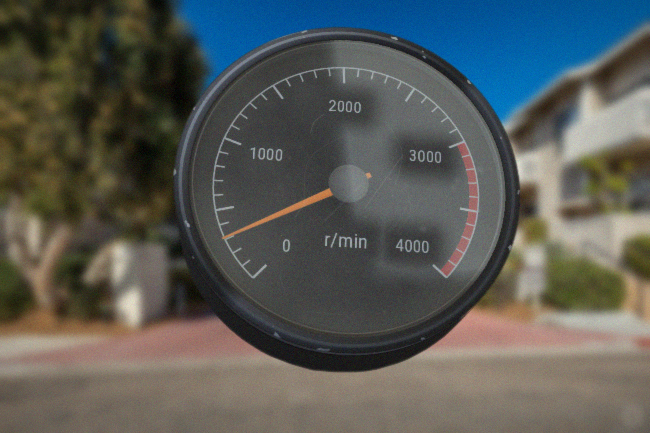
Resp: 300 rpm
